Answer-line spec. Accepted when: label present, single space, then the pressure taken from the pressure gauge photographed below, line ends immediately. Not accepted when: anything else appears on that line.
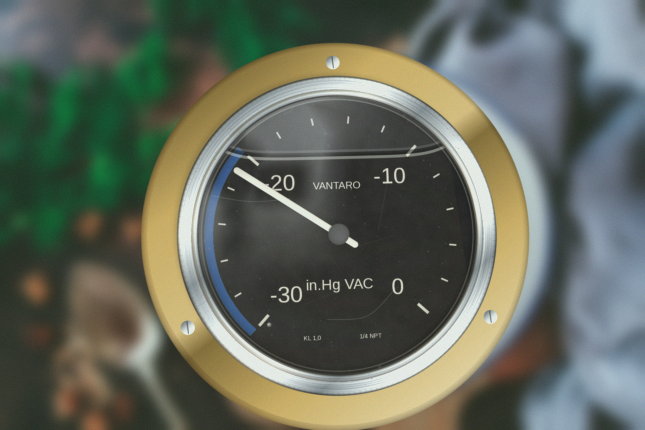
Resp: -21 inHg
